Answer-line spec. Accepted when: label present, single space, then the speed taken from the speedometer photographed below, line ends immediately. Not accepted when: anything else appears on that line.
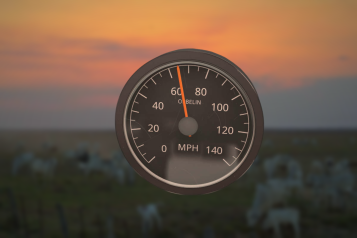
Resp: 65 mph
